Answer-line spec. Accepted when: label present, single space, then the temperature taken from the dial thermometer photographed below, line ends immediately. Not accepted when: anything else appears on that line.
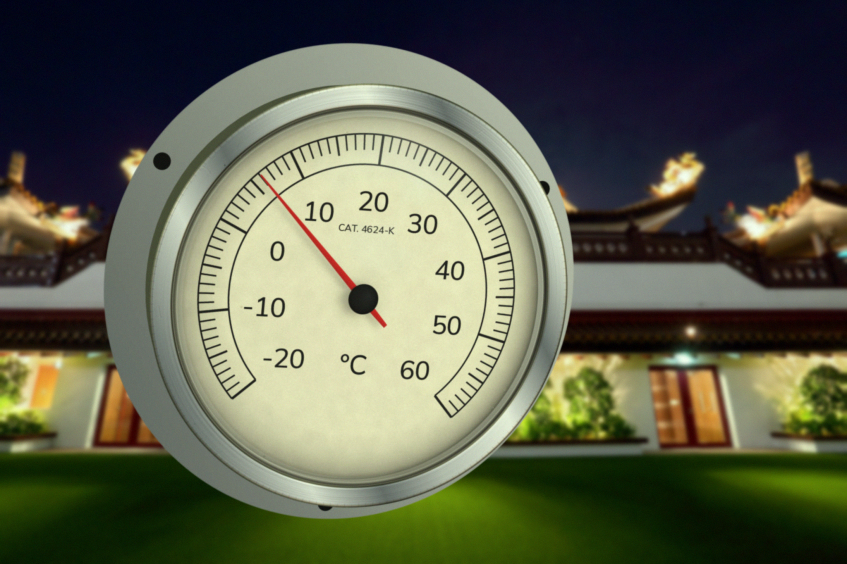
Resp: 6 °C
